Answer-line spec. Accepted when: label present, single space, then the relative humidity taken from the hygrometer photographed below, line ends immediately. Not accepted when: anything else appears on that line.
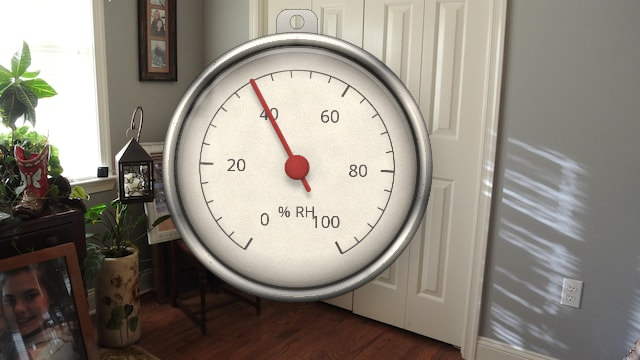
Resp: 40 %
